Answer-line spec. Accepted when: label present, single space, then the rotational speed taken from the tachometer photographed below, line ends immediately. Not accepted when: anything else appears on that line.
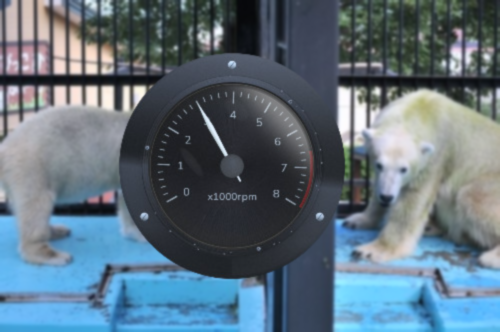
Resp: 3000 rpm
